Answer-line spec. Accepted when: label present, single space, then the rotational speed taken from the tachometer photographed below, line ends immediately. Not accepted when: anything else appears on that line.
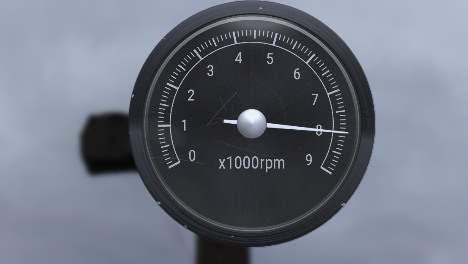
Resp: 8000 rpm
